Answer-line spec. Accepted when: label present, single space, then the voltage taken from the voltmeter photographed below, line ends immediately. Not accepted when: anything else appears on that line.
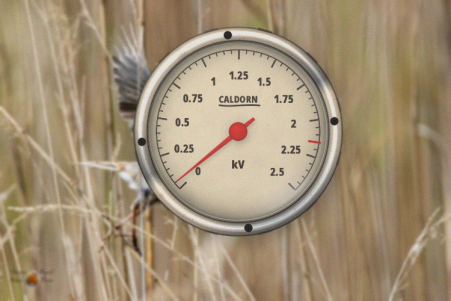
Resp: 0.05 kV
